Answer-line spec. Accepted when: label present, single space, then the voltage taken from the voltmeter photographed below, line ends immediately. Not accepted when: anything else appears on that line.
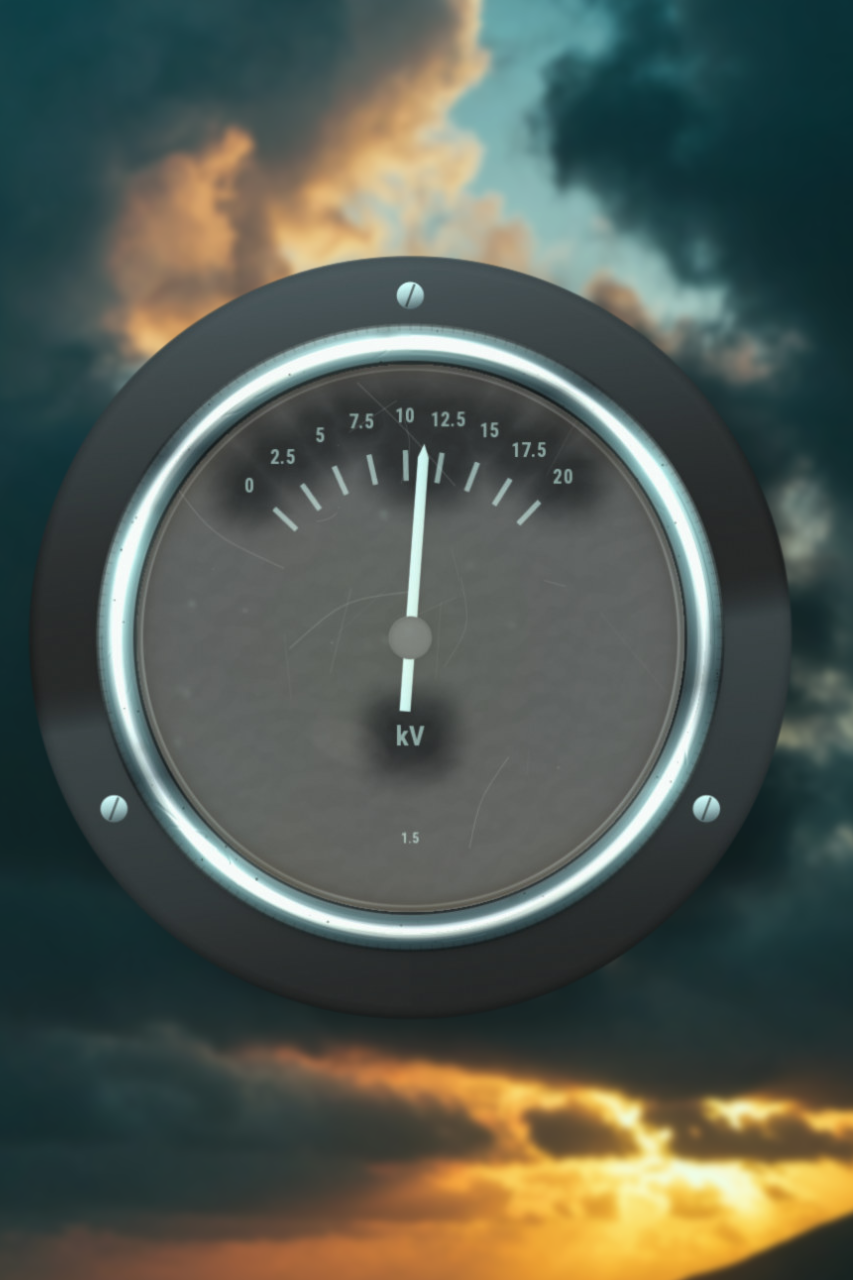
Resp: 11.25 kV
